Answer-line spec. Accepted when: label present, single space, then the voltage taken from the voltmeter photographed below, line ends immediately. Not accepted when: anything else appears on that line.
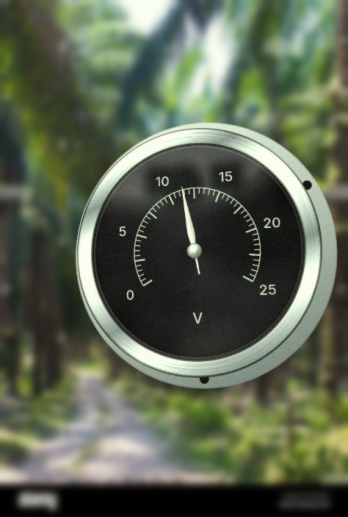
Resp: 11.5 V
